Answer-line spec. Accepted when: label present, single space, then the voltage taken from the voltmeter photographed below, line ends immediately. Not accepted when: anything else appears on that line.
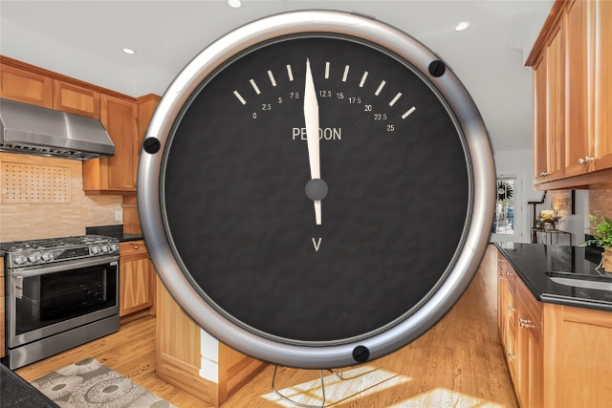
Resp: 10 V
